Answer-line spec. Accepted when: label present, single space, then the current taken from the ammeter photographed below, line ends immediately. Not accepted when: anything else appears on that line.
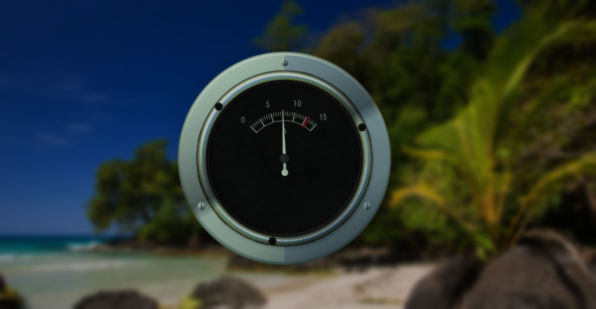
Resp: 7.5 A
